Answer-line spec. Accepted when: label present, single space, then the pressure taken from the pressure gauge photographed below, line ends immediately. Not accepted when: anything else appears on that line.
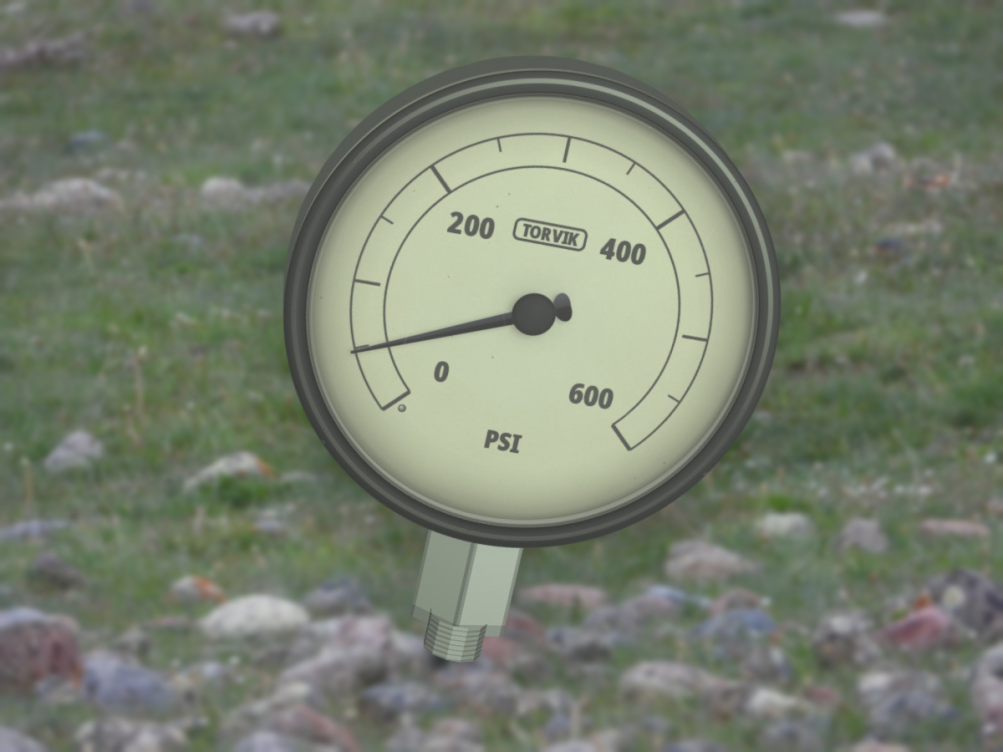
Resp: 50 psi
